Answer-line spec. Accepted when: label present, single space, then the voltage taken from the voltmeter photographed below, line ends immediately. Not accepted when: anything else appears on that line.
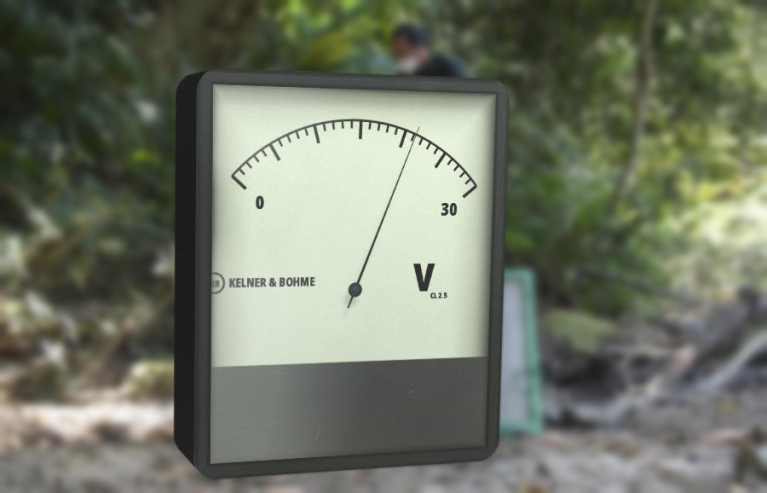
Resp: 21 V
